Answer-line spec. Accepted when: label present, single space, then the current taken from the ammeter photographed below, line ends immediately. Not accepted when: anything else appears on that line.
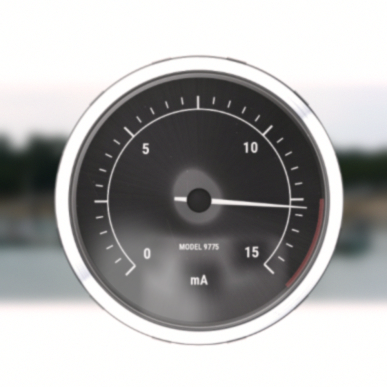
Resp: 12.75 mA
